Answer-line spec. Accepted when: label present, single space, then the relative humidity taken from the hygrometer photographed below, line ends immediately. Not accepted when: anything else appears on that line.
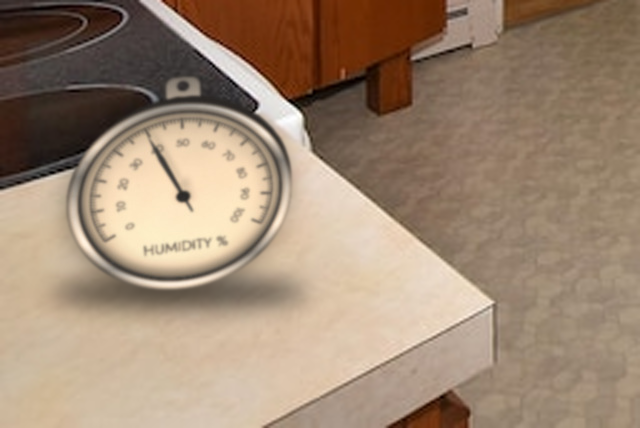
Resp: 40 %
